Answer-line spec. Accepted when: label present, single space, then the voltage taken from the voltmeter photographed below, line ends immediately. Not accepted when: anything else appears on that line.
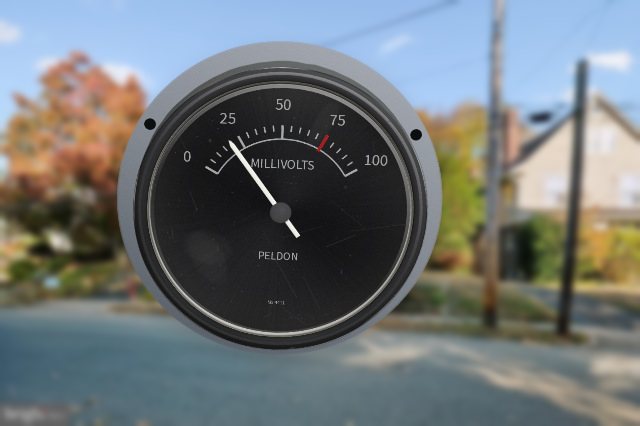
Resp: 20 mV
